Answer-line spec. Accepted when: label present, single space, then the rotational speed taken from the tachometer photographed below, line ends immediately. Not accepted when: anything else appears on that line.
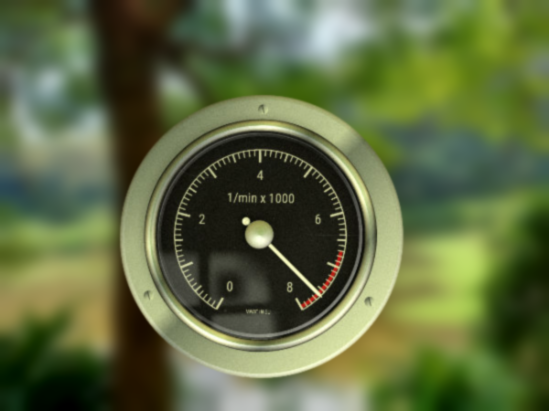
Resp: 7600 rpm
